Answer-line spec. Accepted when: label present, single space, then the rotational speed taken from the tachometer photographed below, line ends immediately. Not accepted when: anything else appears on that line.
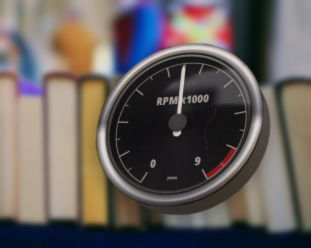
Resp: 4500 rpm
